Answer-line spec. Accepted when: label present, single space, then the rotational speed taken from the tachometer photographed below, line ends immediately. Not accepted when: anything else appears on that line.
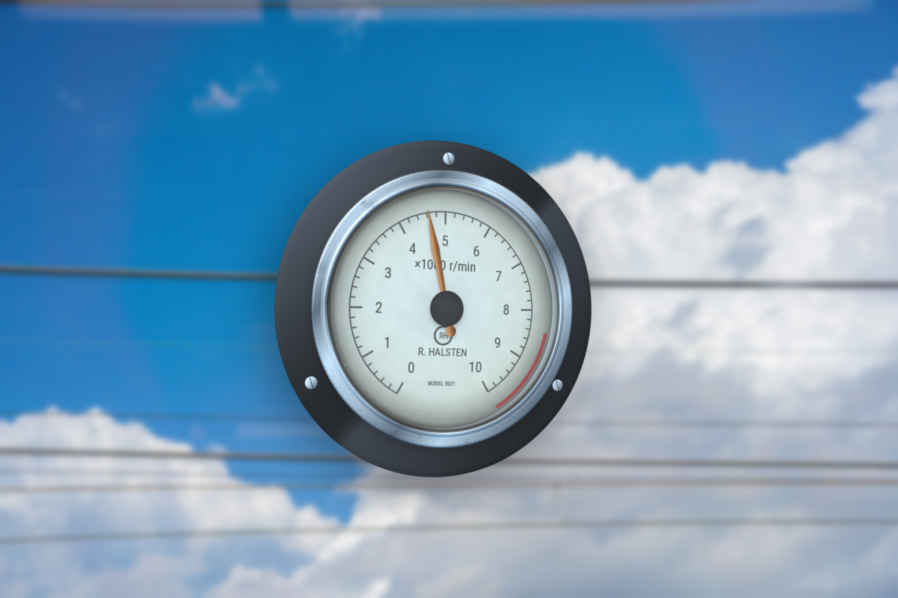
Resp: 4600 rpm
